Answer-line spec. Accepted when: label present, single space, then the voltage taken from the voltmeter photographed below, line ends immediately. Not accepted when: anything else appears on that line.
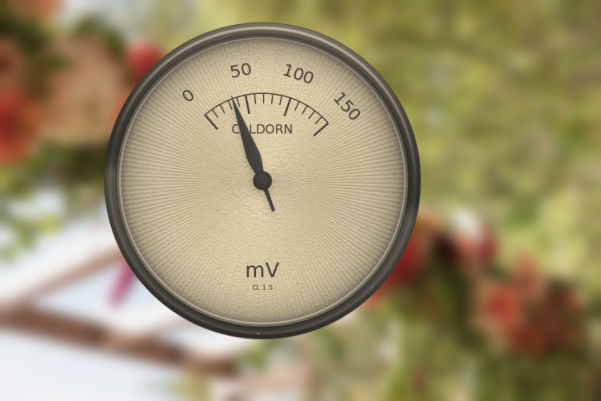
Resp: 35 mV
